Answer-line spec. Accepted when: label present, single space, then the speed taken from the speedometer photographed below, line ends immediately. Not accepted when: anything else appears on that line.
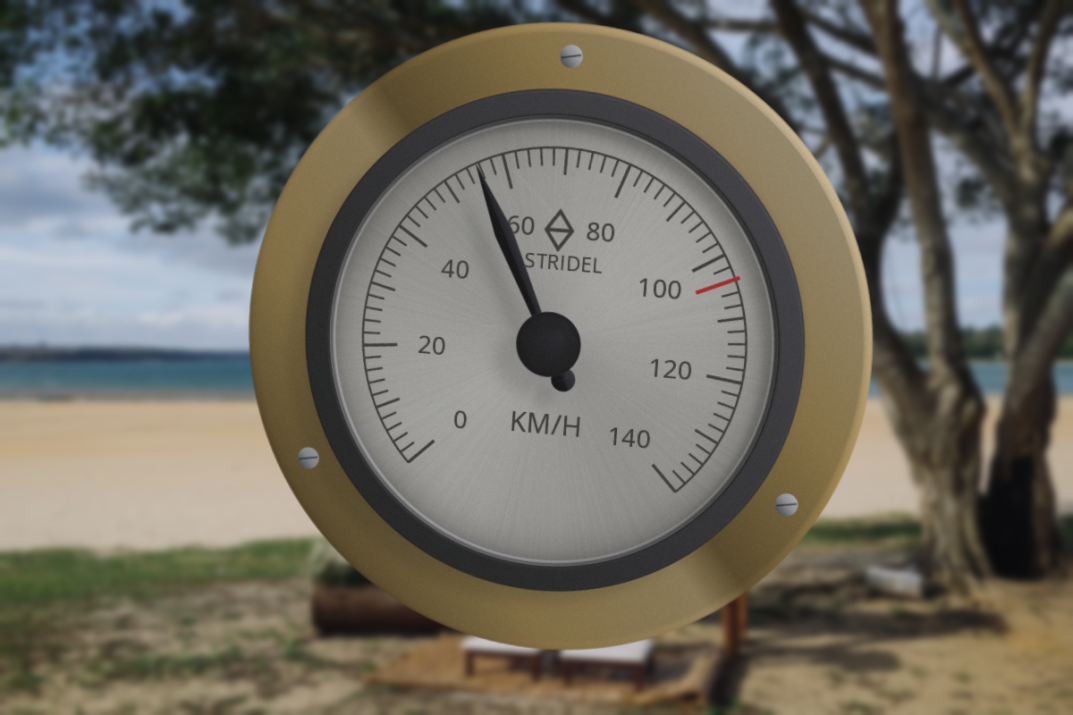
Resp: 56 km/h
